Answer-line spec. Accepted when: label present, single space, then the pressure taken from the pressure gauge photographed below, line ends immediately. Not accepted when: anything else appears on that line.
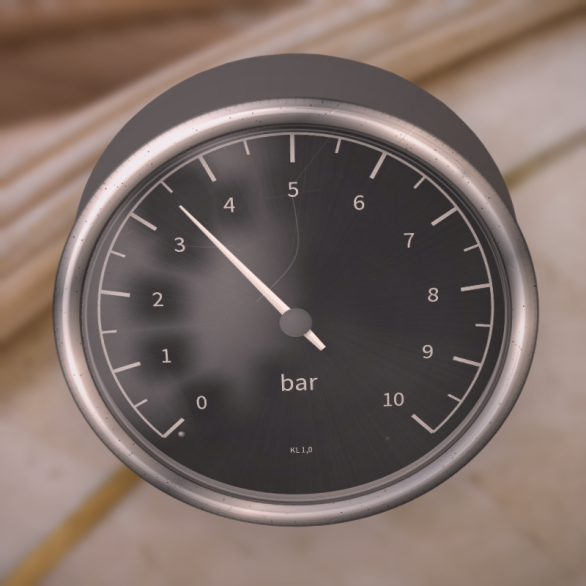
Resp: 3.5 bar
